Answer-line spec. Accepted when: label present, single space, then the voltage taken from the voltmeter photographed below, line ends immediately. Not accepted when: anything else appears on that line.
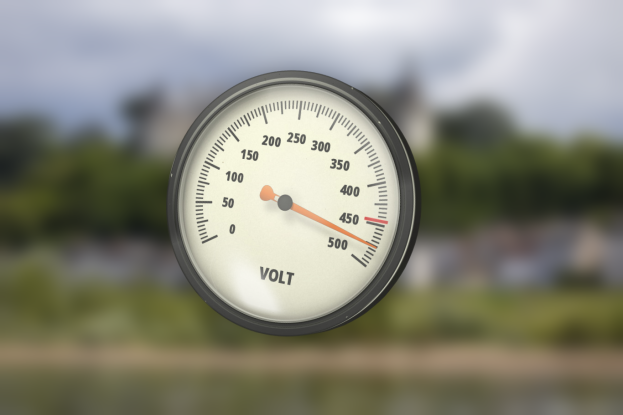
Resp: 475 V
